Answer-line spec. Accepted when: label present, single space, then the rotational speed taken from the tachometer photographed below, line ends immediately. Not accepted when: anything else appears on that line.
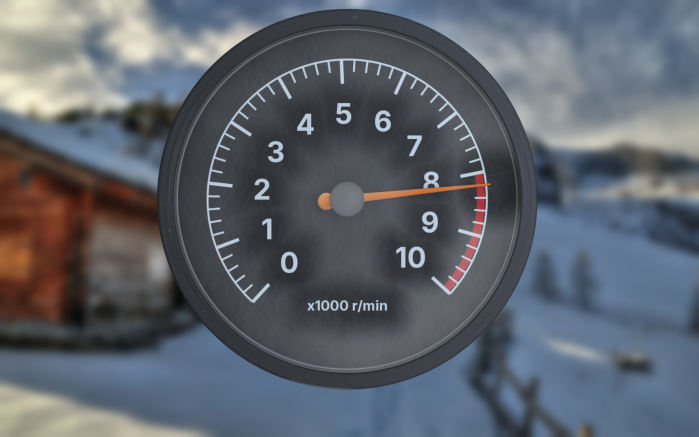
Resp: 8200 rpm
